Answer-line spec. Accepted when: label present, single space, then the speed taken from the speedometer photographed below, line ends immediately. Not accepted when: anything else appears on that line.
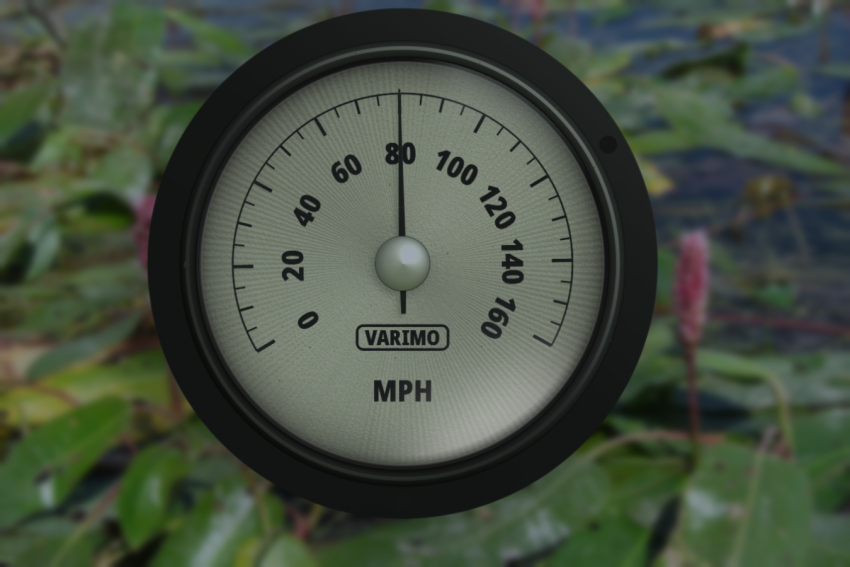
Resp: 80 mph
